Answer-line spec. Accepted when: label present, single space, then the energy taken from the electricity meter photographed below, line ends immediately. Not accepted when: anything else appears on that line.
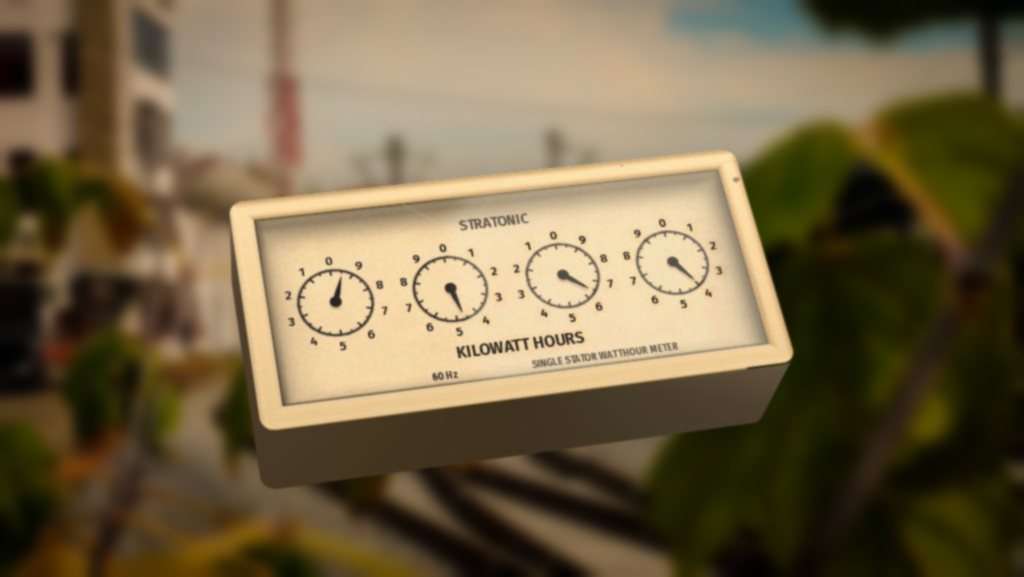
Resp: 9464 kWh
